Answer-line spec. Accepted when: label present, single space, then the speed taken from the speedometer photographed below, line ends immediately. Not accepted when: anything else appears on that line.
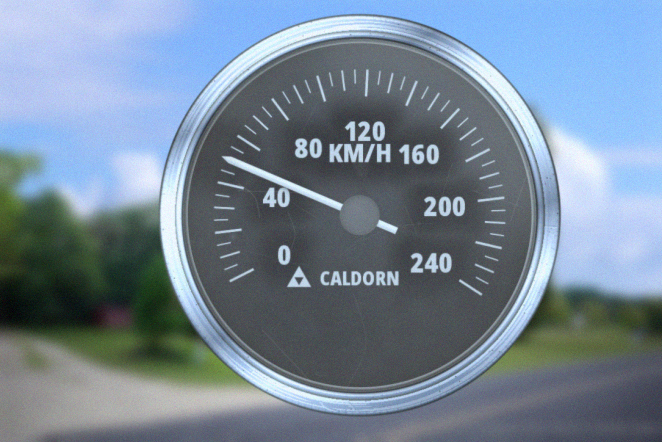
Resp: 50 km/h
